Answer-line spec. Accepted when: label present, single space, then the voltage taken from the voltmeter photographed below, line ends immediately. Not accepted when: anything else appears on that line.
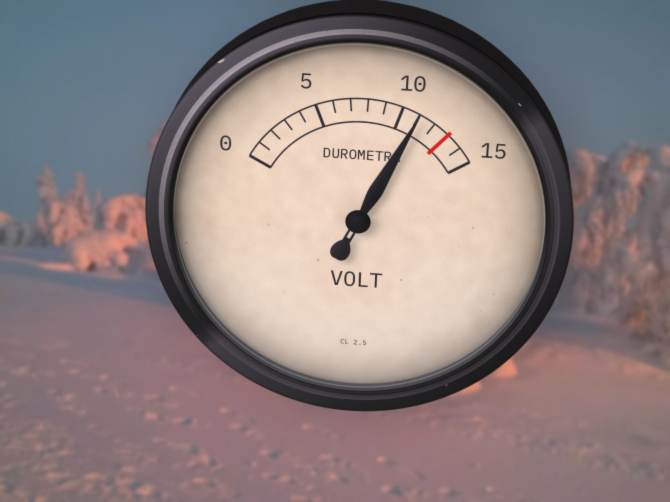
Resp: 11 V
